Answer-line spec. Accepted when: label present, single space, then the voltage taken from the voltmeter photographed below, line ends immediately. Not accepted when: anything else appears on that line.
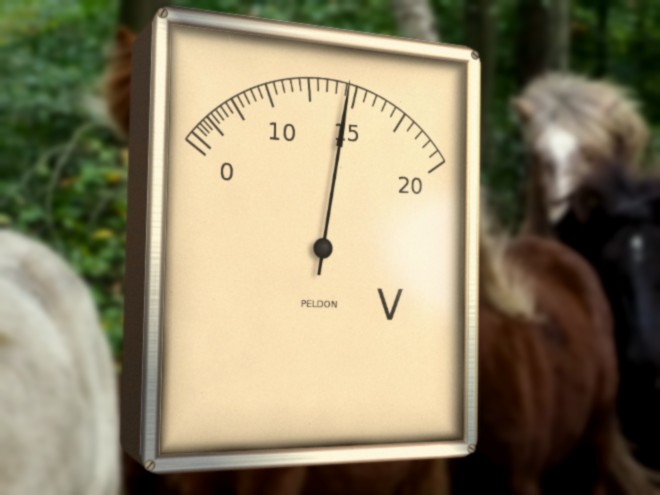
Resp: 14.5 V
